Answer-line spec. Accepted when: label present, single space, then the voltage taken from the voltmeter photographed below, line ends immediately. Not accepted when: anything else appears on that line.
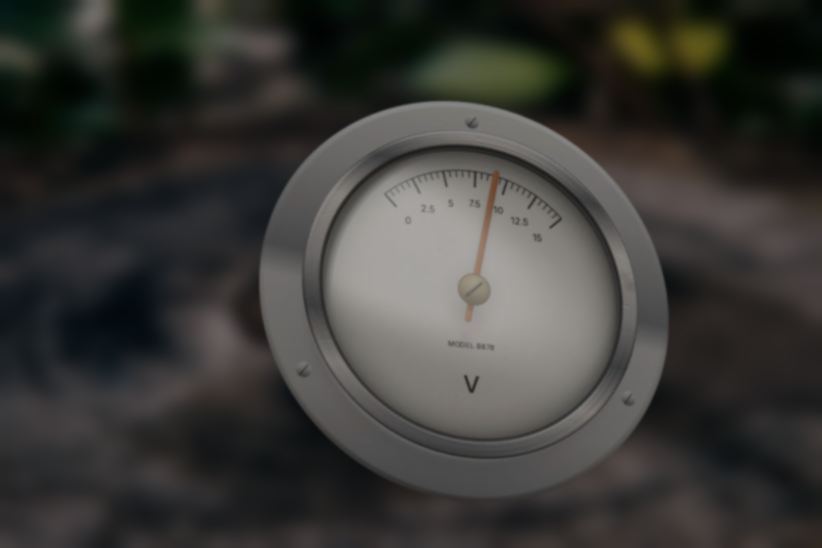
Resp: 9 V
